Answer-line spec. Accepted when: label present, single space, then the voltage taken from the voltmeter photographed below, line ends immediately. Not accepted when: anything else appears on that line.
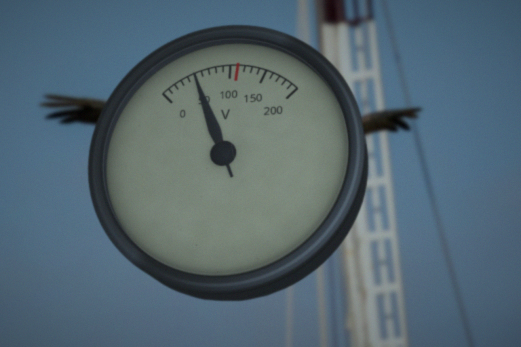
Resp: 50 V
